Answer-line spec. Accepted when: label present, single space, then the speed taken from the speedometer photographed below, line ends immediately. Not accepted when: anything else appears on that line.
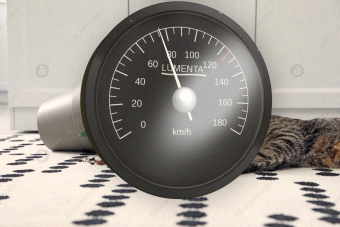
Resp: 75 km/h
